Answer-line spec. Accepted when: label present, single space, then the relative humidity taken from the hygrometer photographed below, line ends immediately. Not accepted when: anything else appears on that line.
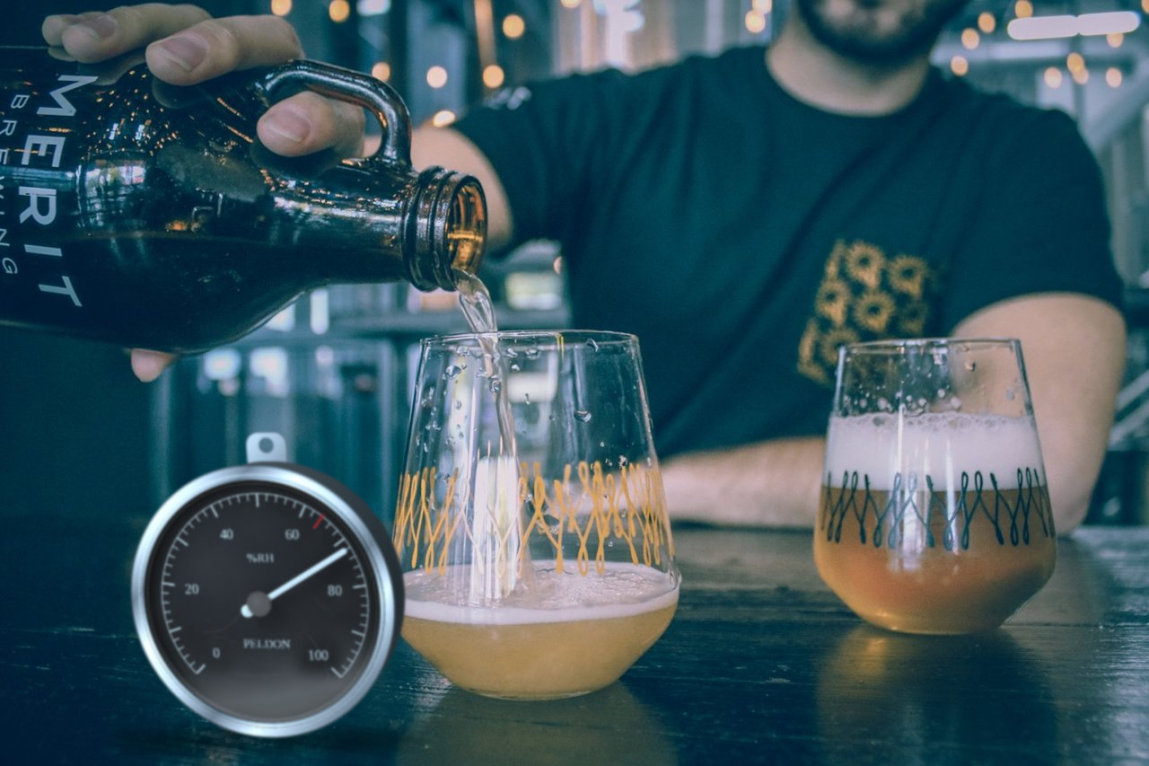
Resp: 72 %
